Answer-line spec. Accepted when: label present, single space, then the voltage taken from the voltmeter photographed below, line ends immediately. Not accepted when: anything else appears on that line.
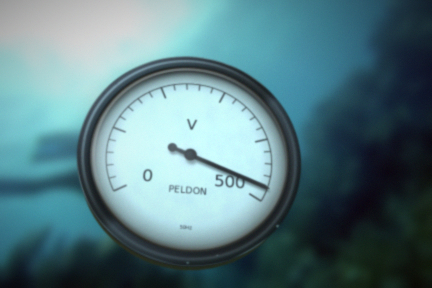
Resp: 480 V
